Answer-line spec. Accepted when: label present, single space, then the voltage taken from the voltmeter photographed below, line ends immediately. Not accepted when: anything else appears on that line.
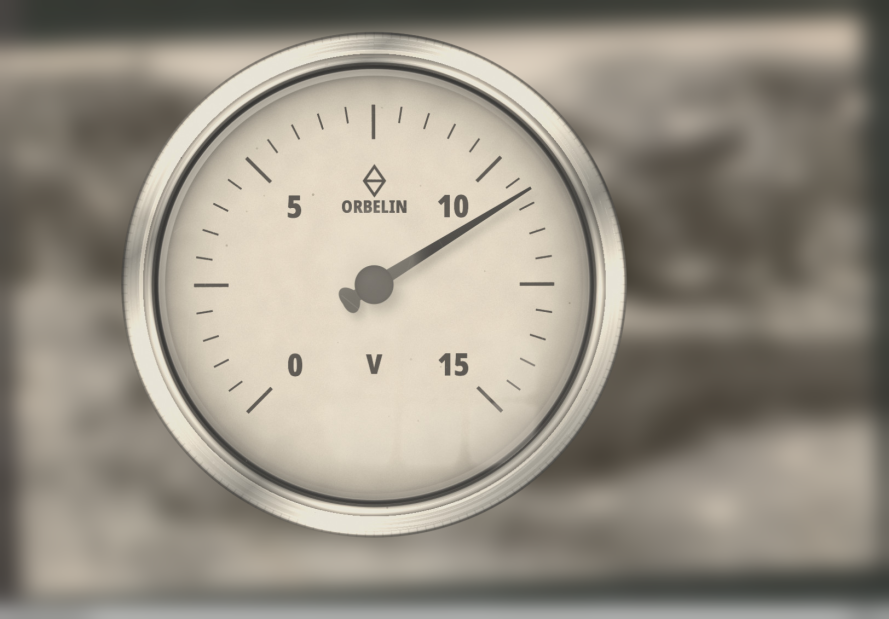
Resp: 10.75 V
